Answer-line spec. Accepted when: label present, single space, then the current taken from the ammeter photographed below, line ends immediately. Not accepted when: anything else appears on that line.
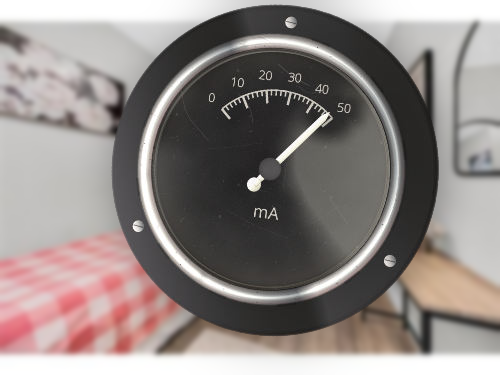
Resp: 48 mA
